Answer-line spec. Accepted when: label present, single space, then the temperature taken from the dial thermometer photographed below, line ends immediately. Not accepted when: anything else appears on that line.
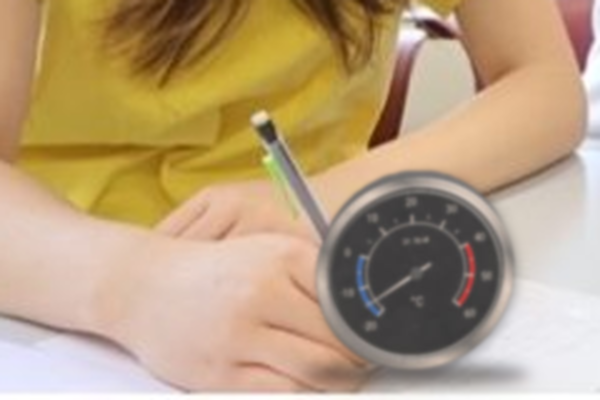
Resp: -15 °C
